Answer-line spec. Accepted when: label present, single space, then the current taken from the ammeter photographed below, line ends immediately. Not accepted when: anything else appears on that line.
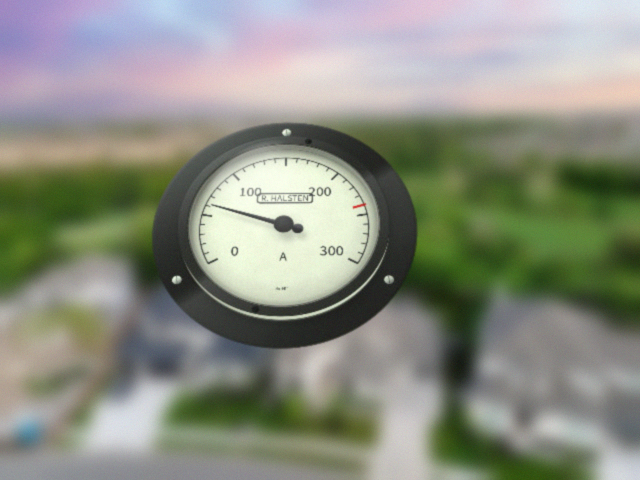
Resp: 60 A
